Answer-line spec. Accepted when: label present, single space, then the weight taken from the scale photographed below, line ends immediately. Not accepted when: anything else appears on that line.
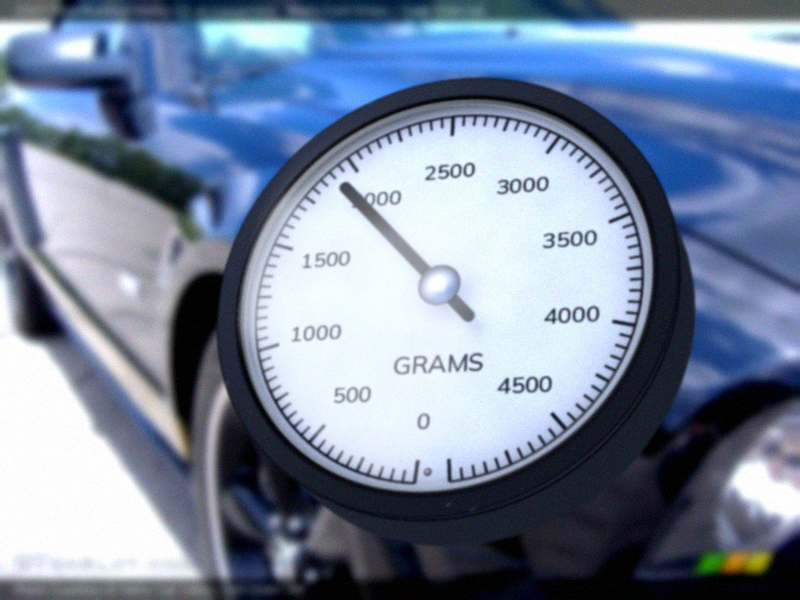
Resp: 1900 g
